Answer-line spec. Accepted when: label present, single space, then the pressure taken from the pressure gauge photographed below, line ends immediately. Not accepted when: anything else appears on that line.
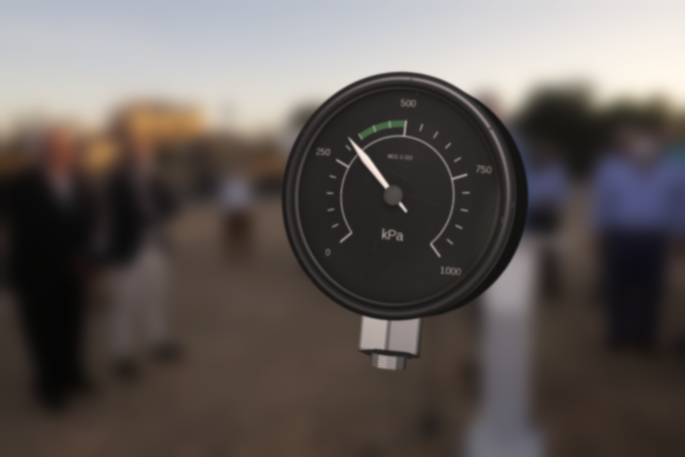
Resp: 325 kPa
